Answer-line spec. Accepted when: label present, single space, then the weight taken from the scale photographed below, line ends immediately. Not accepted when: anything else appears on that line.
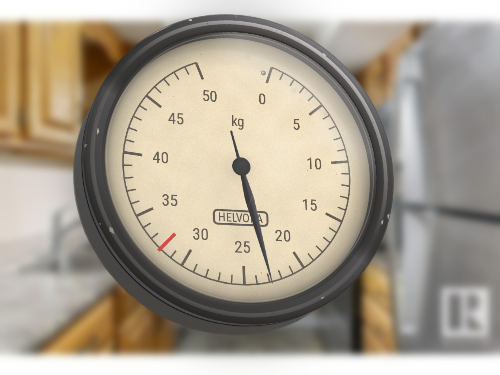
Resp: 23 kg
